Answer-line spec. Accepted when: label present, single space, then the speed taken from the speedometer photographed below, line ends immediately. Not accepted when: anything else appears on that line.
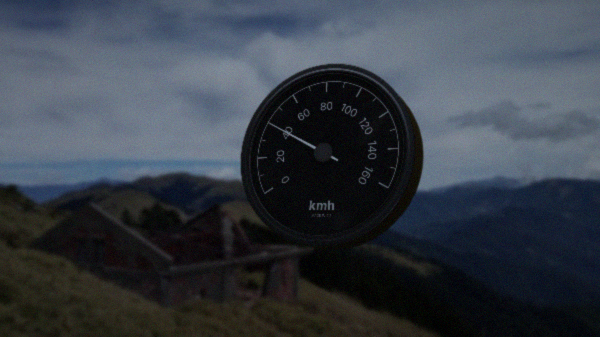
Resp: 40 km/h
